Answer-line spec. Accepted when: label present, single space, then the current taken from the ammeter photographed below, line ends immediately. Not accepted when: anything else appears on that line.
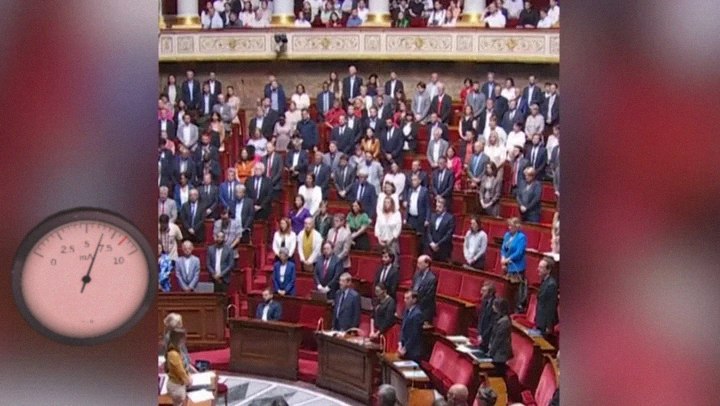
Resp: 6.5 mA
